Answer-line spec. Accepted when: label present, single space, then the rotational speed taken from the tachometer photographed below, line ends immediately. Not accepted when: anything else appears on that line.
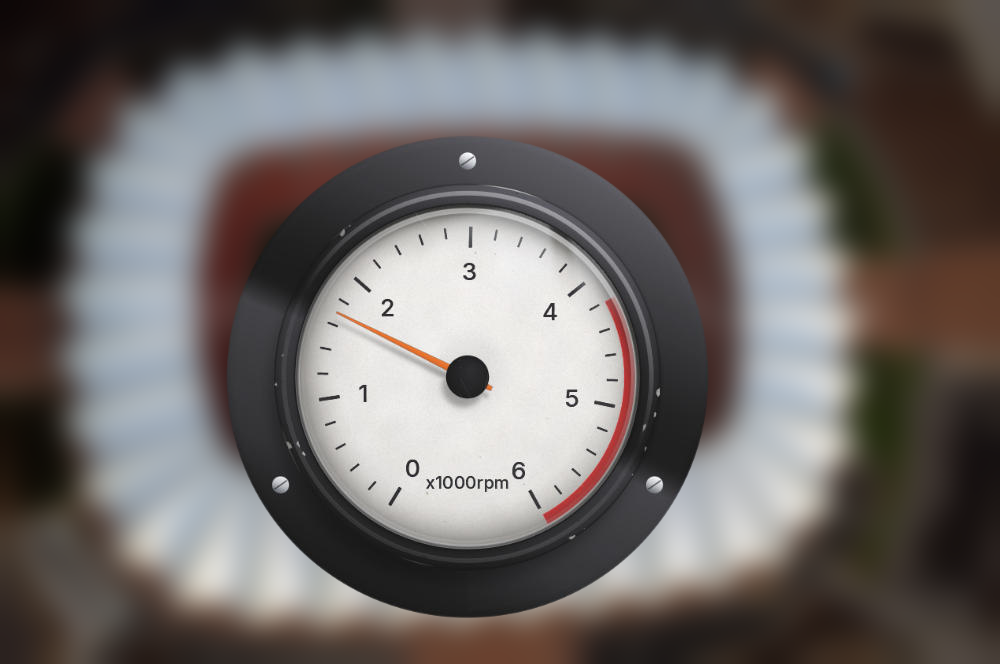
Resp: 1700 rpm
